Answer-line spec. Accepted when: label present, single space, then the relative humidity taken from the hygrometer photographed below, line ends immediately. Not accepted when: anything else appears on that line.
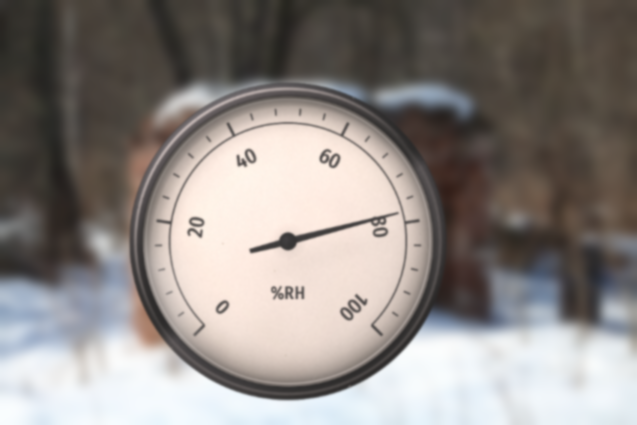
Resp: 78 %
